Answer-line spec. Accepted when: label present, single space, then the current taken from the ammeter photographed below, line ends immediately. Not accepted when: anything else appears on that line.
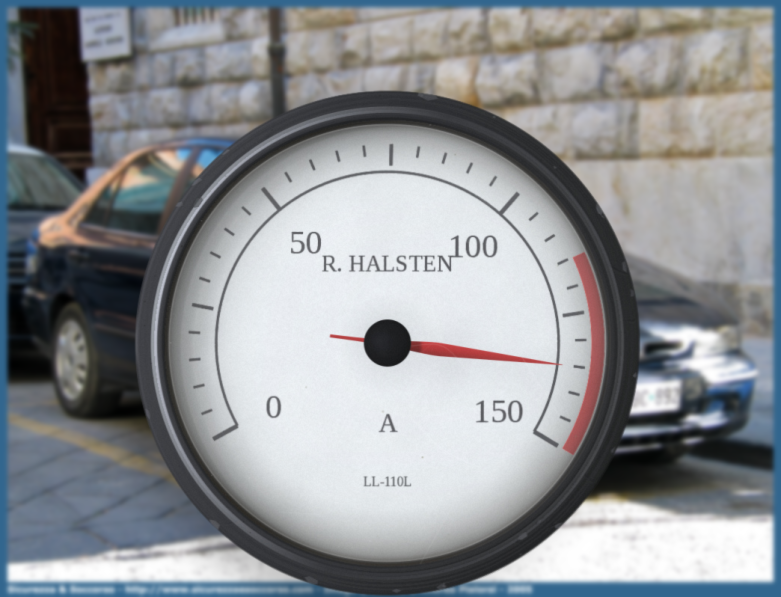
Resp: 135 A
